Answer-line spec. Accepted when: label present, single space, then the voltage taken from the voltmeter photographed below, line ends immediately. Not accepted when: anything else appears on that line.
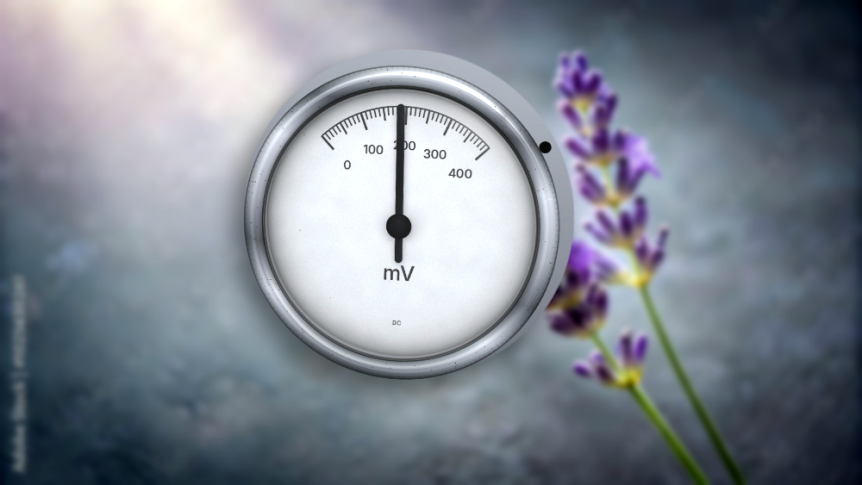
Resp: 190 mV
